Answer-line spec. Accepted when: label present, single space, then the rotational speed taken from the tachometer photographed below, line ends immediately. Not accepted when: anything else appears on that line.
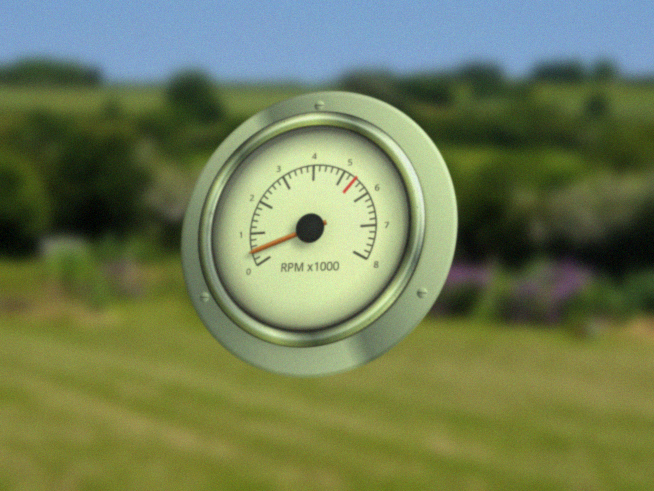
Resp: 400 rpm
